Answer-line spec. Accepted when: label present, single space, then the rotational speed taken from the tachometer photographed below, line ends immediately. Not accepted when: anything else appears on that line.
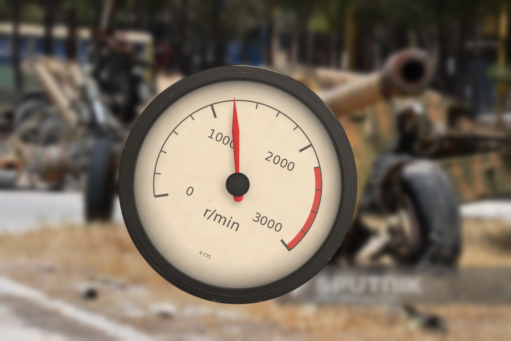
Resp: 1200 rpm
